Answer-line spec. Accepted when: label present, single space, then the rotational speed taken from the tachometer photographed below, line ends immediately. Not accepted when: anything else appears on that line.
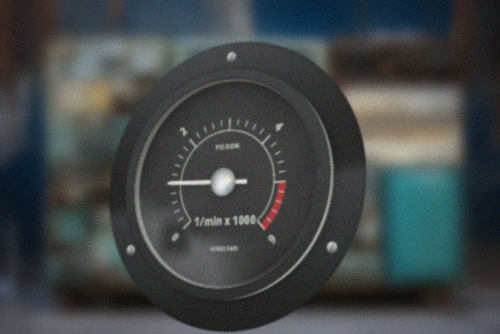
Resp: 1000 rpm
